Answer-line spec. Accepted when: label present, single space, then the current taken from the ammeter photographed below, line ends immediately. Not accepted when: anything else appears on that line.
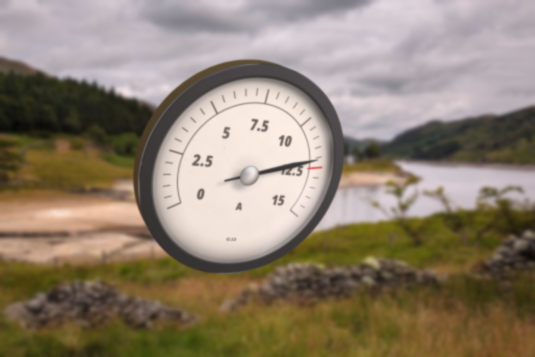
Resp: 12 A
